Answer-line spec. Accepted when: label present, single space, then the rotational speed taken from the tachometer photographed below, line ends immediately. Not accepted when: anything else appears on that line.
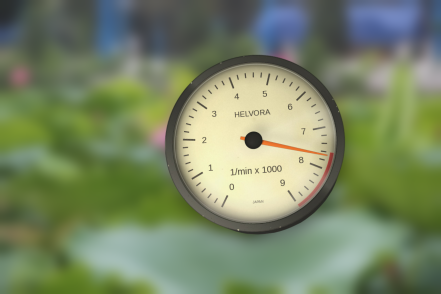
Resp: 7700 rpm
